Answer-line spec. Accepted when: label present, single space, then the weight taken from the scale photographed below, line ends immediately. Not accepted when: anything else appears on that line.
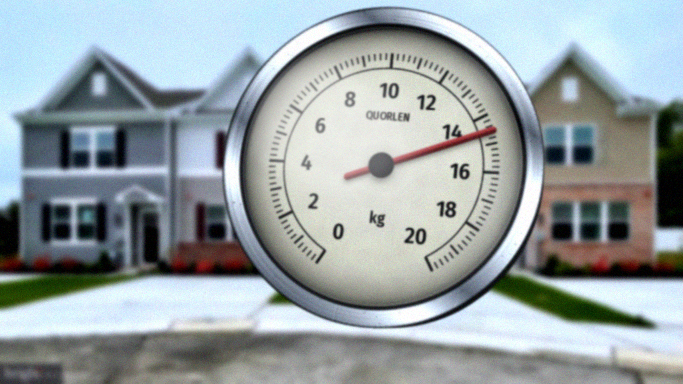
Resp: 14.6 kg
